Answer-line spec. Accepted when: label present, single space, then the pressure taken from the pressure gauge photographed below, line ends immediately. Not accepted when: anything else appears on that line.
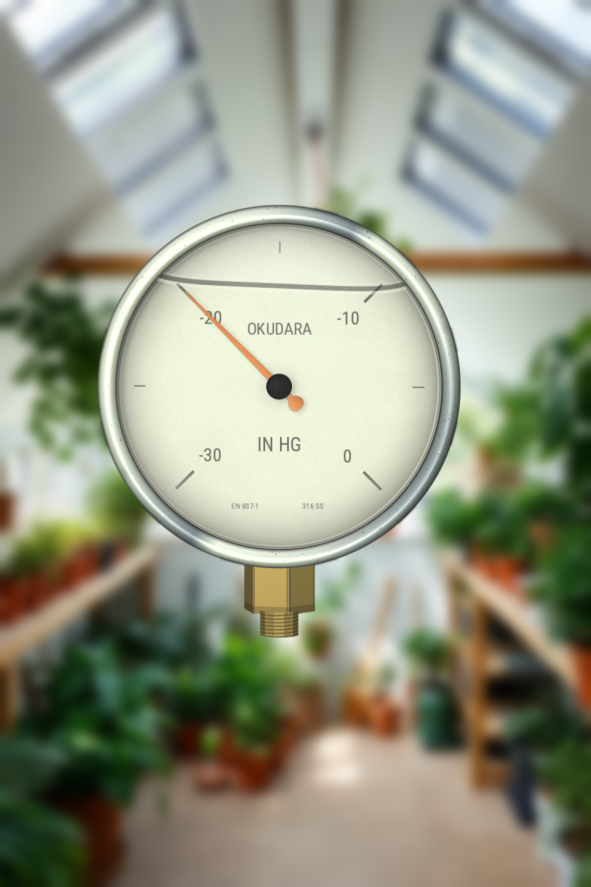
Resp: -20 inHg
